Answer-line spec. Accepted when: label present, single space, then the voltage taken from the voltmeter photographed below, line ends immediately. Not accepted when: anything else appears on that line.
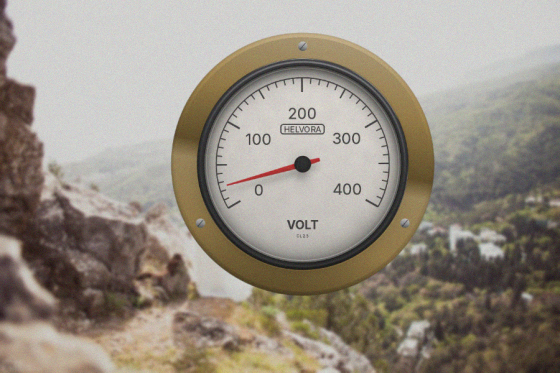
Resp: 25 V
